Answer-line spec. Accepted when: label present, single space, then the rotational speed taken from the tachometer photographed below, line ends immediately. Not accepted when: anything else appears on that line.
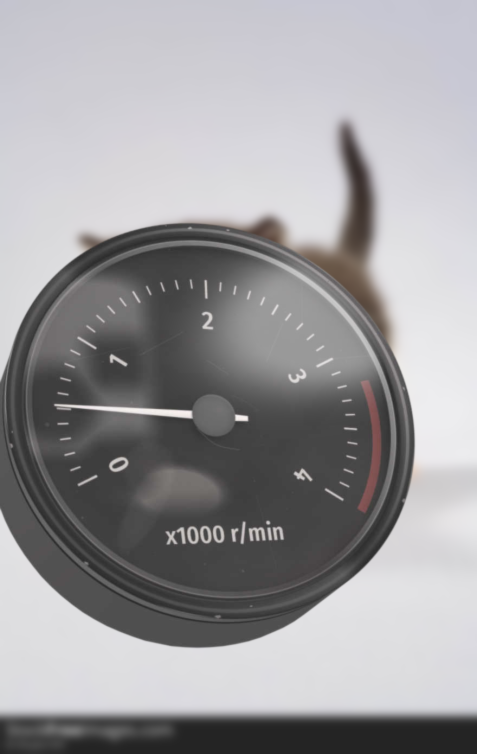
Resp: 500 rpm
